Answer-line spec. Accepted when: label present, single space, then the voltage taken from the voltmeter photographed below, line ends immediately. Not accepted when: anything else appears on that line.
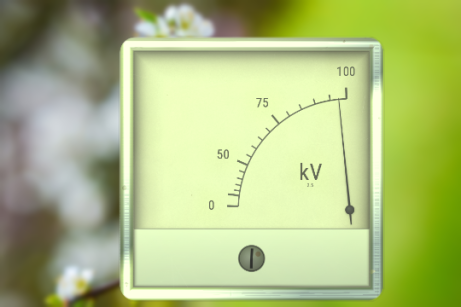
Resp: 97.5 kV
